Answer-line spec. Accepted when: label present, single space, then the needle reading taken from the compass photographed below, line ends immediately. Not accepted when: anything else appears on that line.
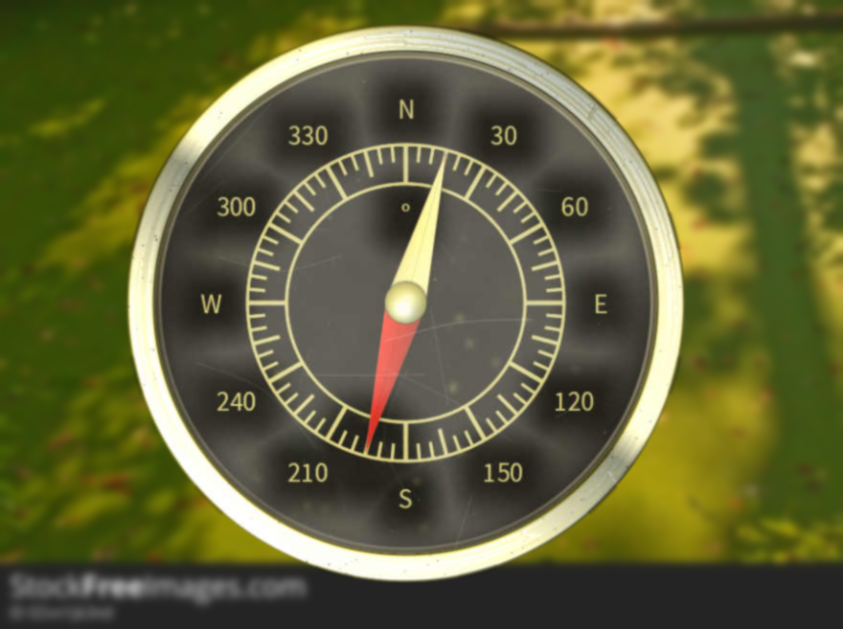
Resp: 195 °
